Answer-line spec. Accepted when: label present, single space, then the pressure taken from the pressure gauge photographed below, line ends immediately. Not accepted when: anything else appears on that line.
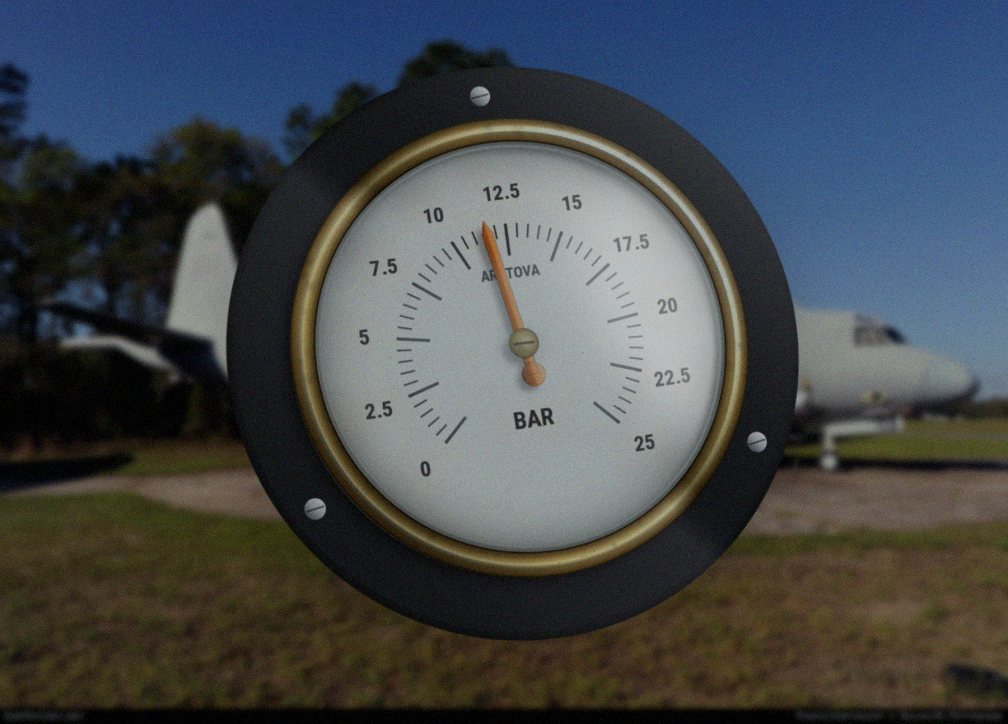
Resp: 11.5 bar
